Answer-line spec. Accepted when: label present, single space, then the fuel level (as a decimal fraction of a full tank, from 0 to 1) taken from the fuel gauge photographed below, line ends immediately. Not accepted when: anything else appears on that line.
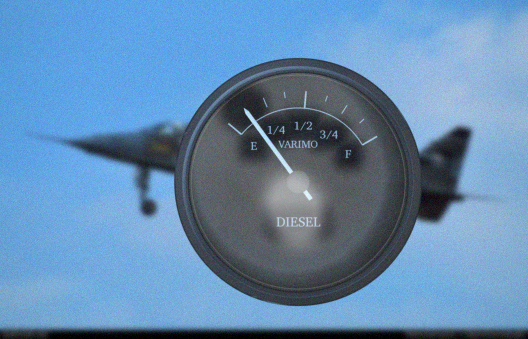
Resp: 0.125
